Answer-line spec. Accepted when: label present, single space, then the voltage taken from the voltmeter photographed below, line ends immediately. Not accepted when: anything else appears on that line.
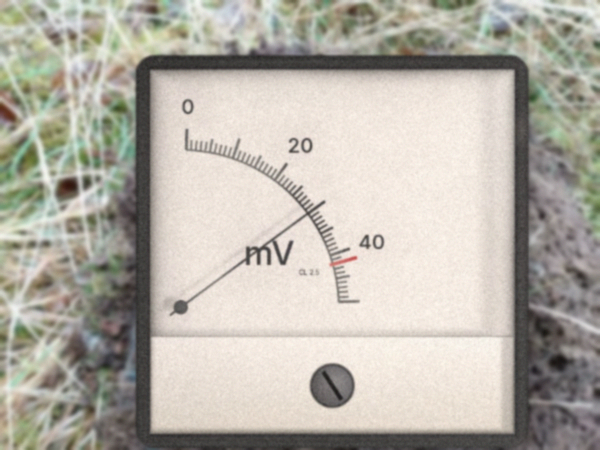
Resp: 30 mV
